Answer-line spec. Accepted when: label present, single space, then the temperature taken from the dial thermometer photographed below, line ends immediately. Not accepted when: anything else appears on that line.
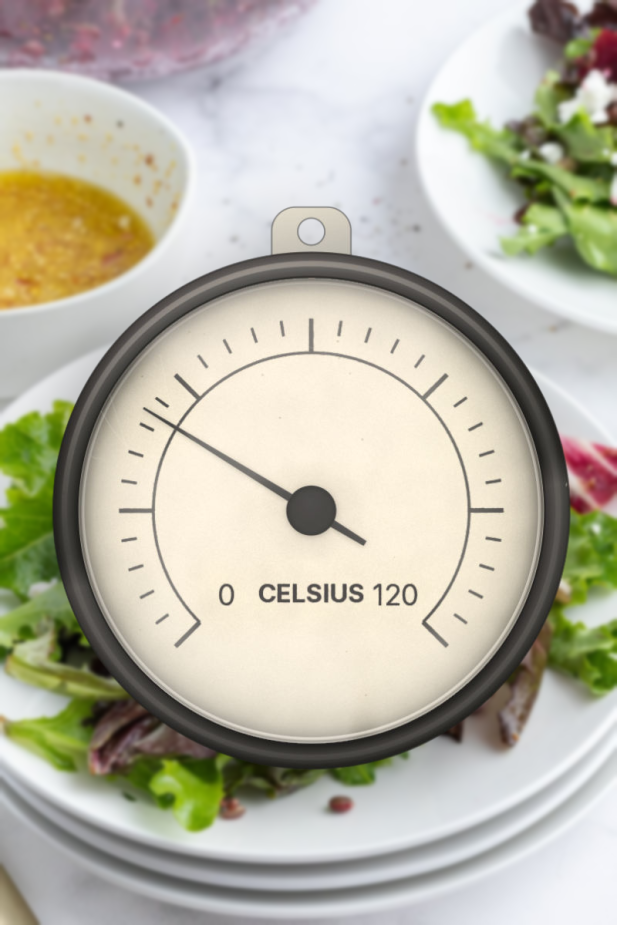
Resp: 34 °C
